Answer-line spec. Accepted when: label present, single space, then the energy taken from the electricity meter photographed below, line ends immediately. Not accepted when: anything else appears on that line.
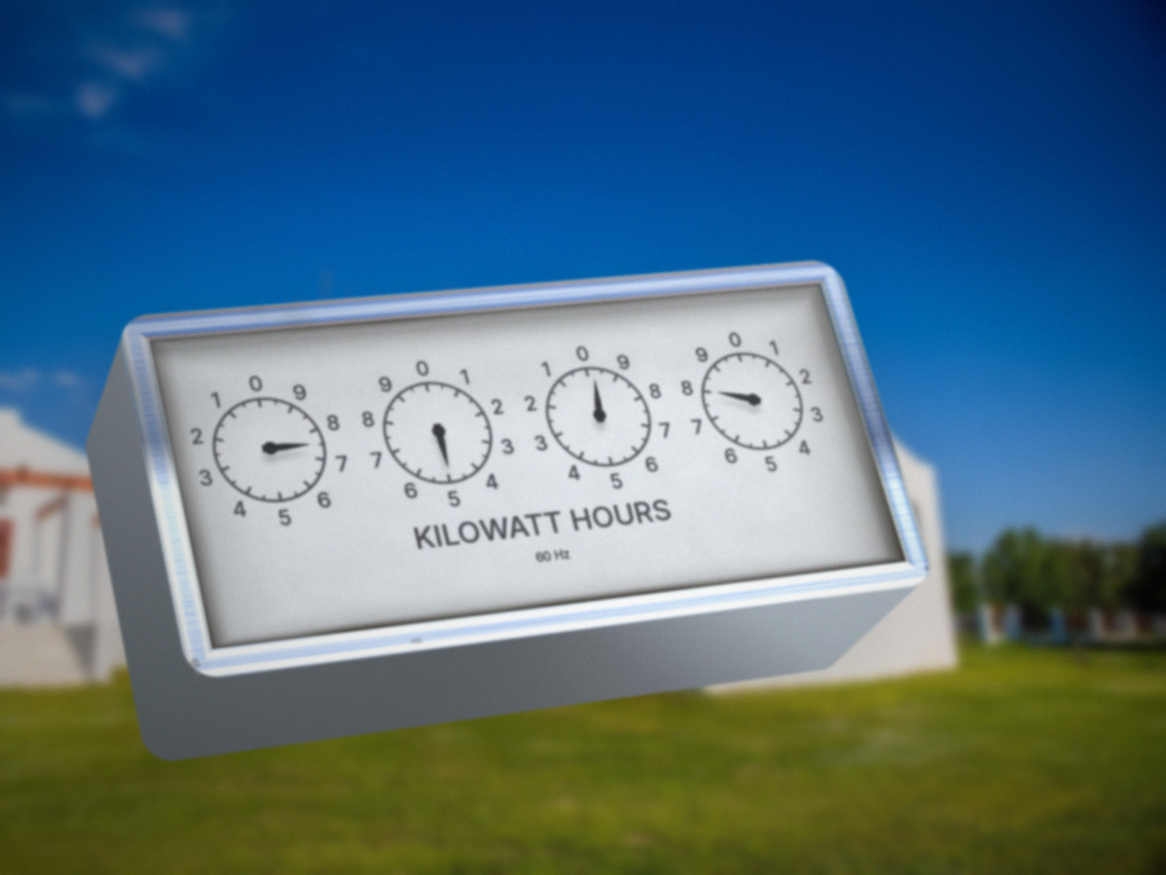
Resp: 7498 kWh
